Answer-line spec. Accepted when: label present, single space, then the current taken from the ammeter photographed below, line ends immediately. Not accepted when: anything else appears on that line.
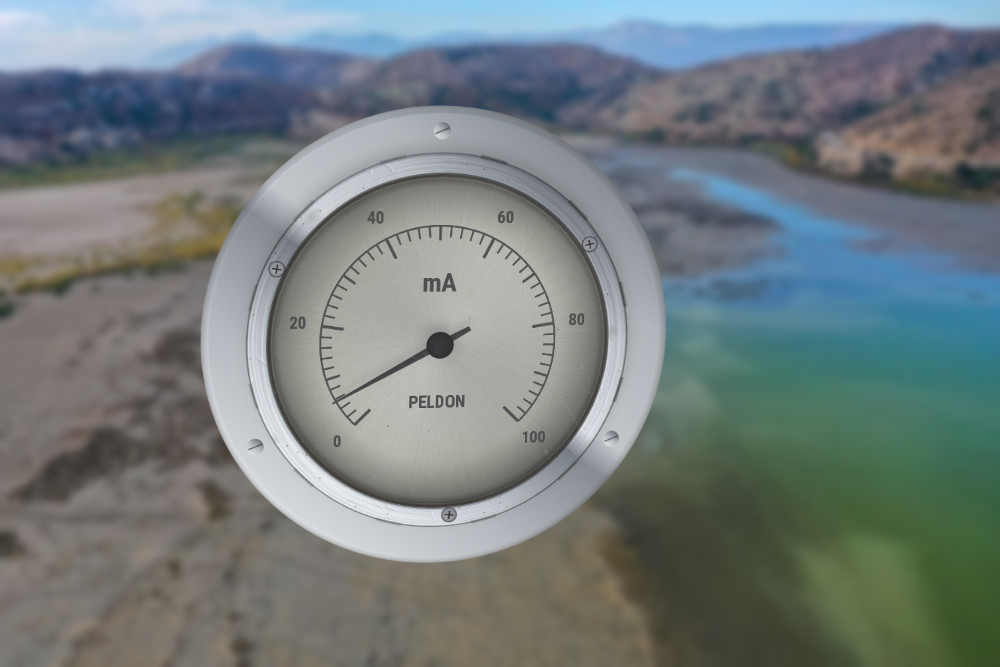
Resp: 6 mA
